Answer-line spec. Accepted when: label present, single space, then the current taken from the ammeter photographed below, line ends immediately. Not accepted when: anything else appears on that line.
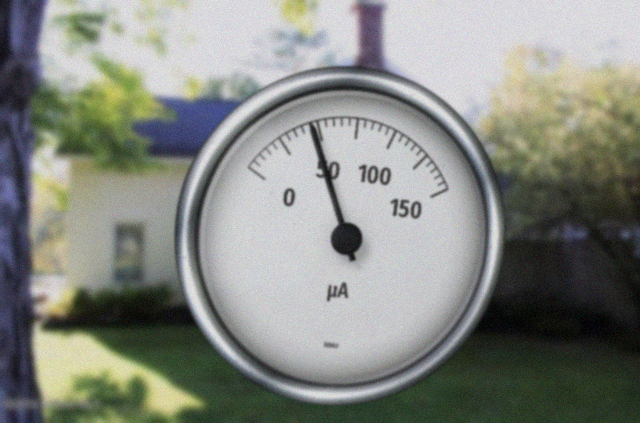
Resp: 45 µA
